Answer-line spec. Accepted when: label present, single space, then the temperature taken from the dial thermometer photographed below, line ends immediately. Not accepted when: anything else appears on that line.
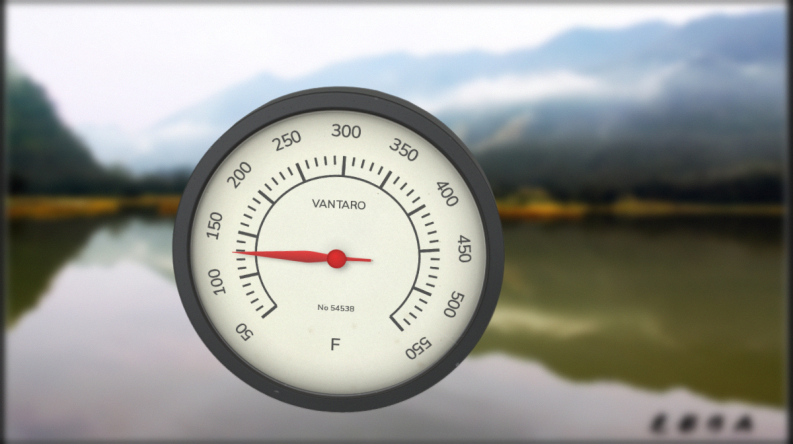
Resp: 130 °F
